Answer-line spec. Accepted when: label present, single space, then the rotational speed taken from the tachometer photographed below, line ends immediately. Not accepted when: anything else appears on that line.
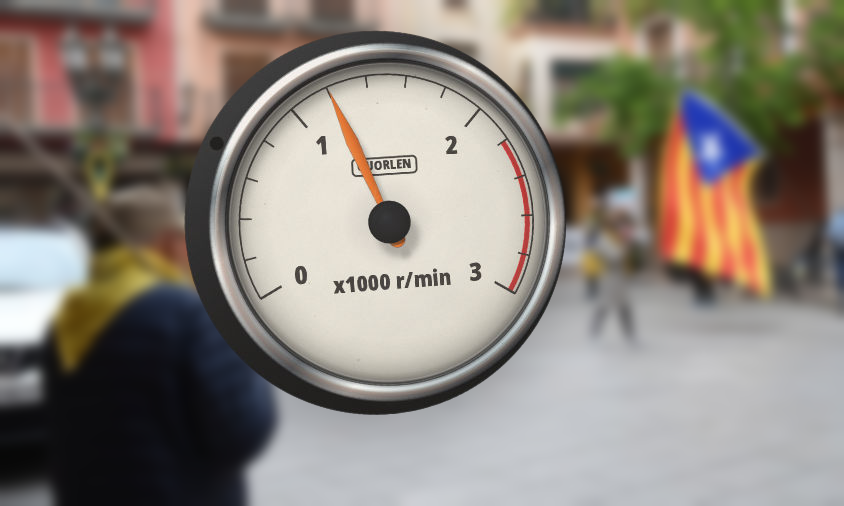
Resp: 1200 rpm
